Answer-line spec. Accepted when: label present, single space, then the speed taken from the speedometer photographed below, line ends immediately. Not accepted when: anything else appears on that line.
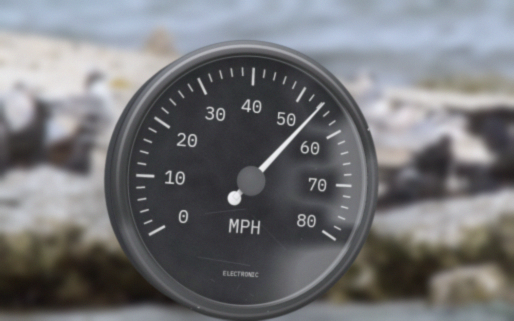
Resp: 54 mph
